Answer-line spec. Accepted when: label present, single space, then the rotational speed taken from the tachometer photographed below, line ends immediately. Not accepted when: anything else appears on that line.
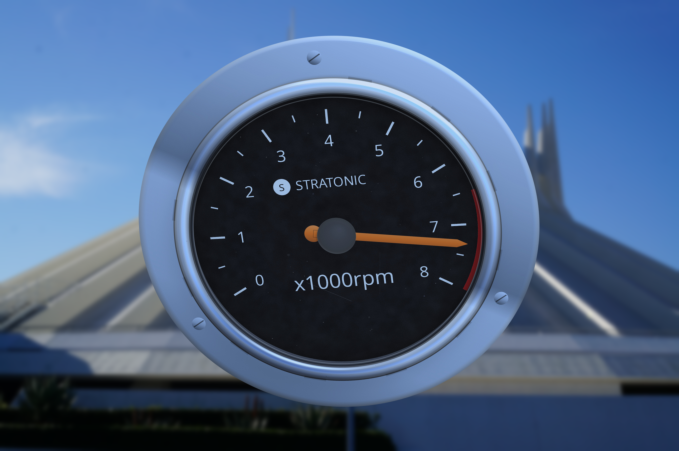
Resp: 7250 rpm
